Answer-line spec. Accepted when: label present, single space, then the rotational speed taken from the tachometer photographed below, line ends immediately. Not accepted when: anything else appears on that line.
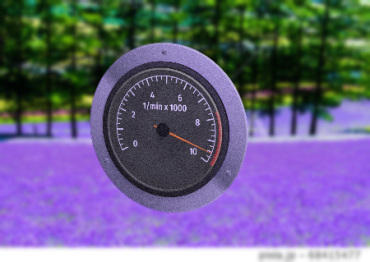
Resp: 9500 rpm
